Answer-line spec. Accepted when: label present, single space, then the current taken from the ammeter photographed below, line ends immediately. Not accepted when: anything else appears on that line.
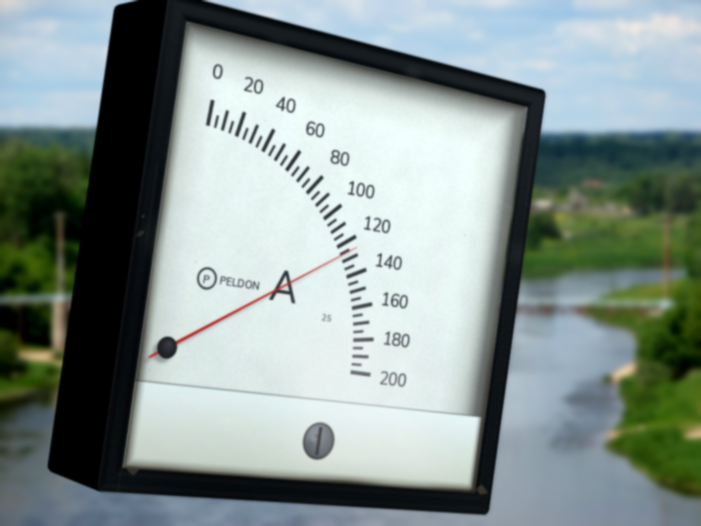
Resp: 125 A
